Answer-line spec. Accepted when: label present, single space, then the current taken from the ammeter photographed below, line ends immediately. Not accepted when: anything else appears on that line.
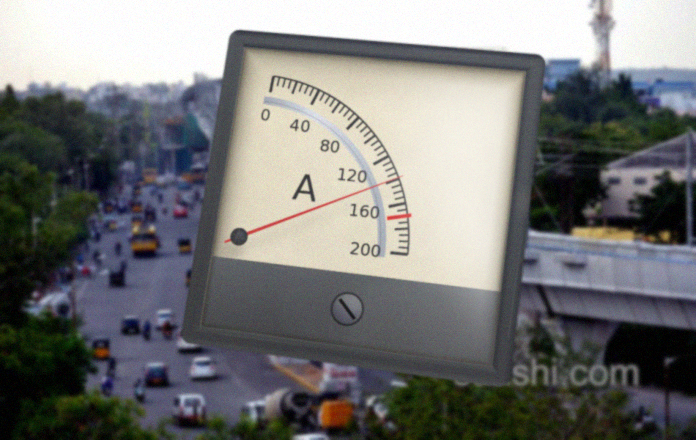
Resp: 140 A
